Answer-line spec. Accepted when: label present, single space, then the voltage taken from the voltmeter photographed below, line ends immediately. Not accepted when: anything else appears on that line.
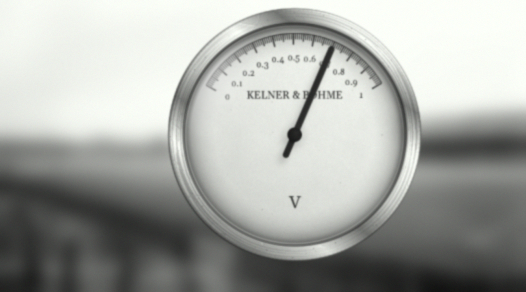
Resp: 0.7 V
